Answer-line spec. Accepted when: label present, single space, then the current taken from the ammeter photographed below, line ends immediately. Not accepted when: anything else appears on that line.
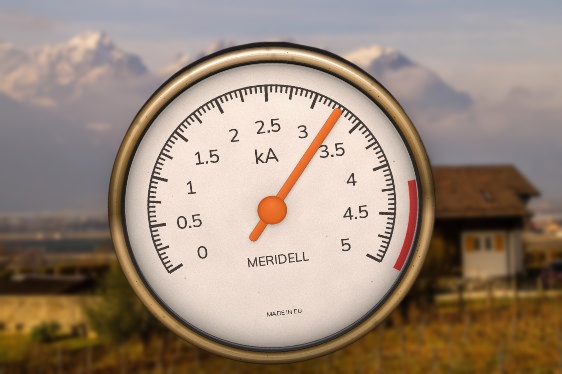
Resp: 3.25 kA
